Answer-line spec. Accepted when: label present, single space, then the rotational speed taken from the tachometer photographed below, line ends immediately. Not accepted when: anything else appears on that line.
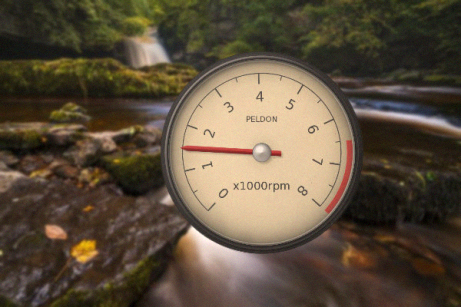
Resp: 1500 rpm
